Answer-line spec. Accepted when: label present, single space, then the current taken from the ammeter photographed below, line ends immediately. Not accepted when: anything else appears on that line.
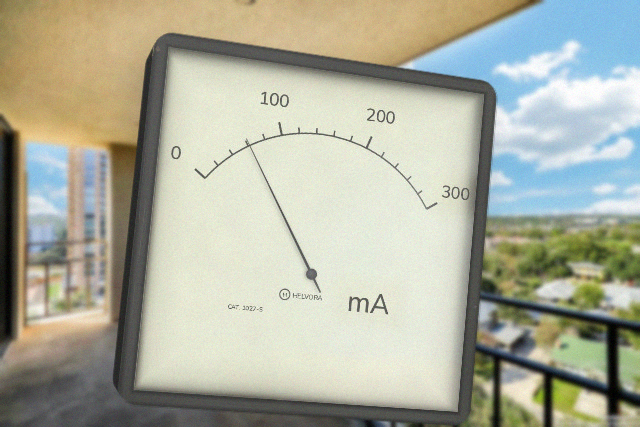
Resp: 60 mA
